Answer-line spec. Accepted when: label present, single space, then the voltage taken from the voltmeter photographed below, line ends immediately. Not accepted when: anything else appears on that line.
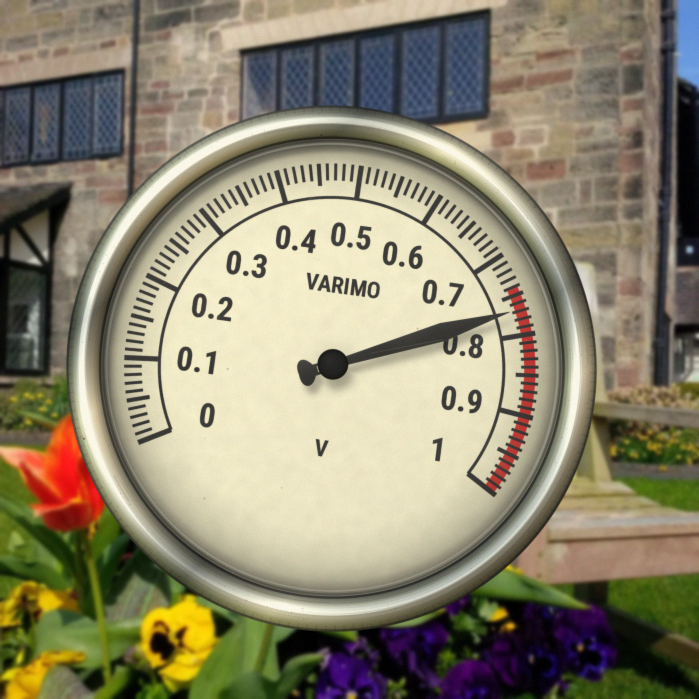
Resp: 0.77 V
